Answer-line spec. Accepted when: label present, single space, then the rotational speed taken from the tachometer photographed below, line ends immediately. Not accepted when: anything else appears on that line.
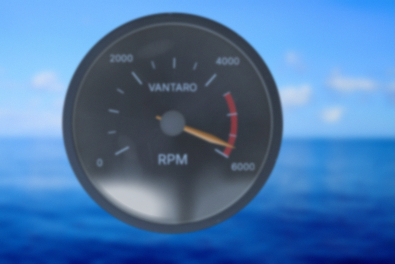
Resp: 5750 rpm
